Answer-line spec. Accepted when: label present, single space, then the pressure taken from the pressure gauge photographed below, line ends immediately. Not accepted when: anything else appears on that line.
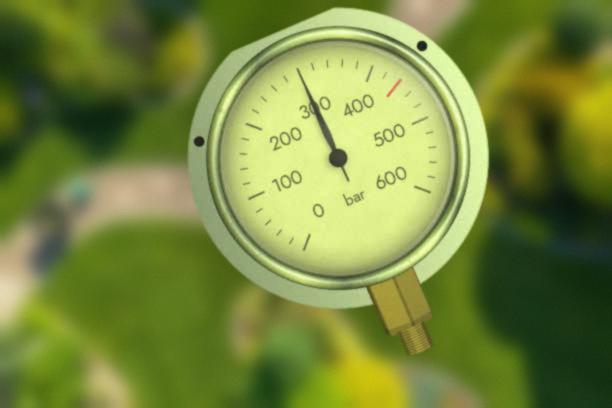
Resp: 300 bar
